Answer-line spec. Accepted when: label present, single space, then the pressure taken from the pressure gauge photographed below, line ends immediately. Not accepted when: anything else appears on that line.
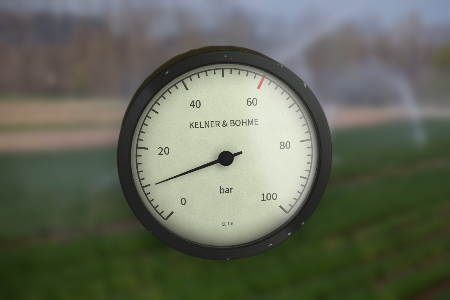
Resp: 10 bar
